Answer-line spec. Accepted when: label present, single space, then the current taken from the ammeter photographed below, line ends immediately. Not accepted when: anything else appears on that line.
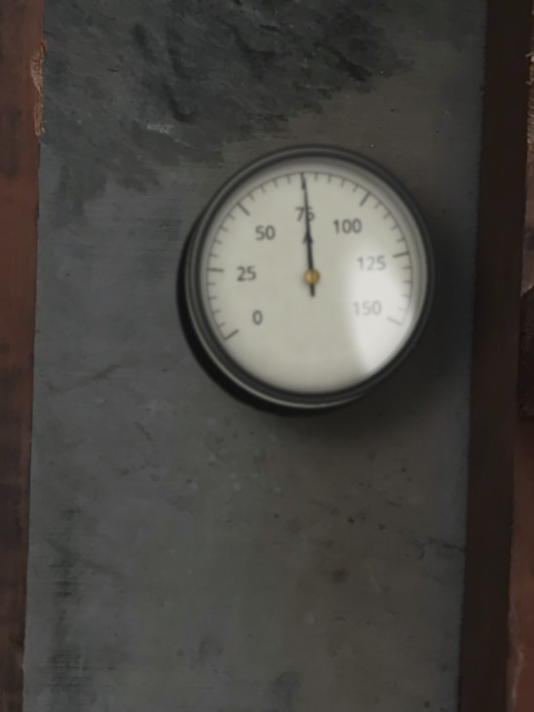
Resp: 75 A
